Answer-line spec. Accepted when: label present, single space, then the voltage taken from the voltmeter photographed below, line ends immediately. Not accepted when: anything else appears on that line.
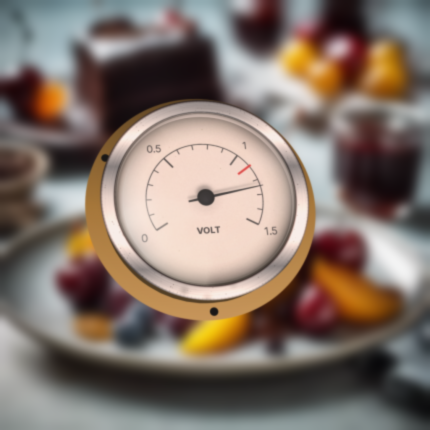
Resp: 1.25 V
